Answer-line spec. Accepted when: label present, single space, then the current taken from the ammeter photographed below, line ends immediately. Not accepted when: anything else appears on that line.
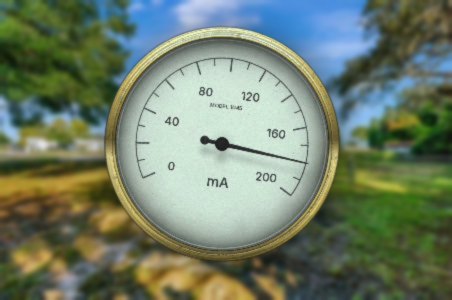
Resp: 180 mA
